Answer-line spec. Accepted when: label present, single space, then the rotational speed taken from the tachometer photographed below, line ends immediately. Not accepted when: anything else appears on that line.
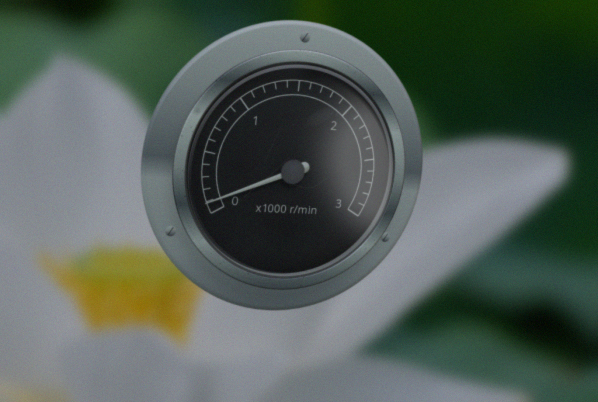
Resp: 100 rpm
